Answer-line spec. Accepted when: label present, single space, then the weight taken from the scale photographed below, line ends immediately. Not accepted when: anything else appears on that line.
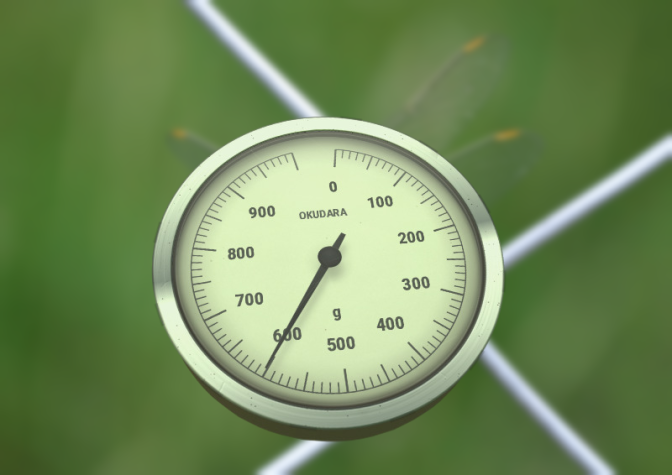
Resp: 600 g
